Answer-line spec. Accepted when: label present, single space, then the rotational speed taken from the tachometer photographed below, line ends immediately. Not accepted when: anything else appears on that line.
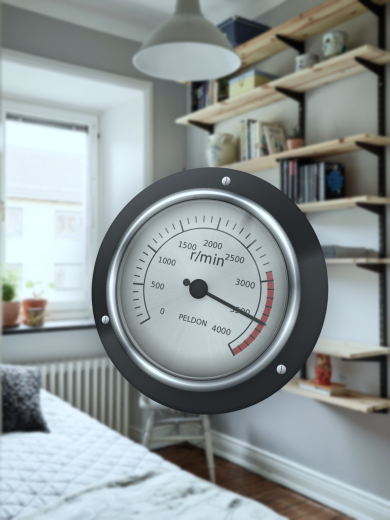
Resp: 3500 rpm
